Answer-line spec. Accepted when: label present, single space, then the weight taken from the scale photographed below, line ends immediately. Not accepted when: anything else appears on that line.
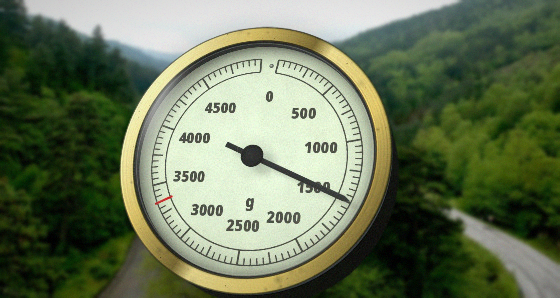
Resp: 1500 g
